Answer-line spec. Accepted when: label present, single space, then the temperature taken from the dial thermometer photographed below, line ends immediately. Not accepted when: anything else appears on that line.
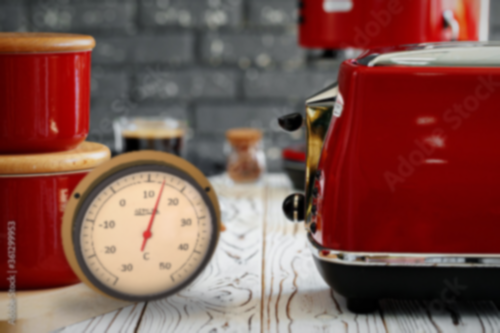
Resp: 14 °C
